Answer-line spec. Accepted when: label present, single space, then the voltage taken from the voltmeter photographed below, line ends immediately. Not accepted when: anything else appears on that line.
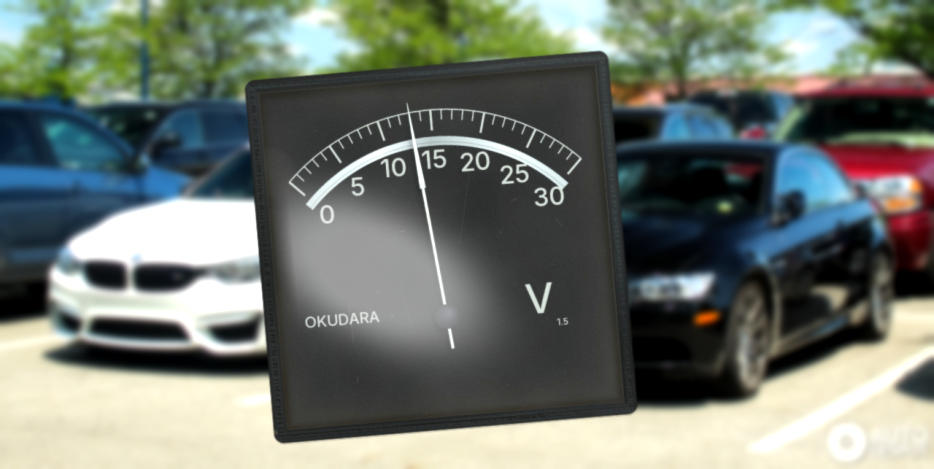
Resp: 13 V
